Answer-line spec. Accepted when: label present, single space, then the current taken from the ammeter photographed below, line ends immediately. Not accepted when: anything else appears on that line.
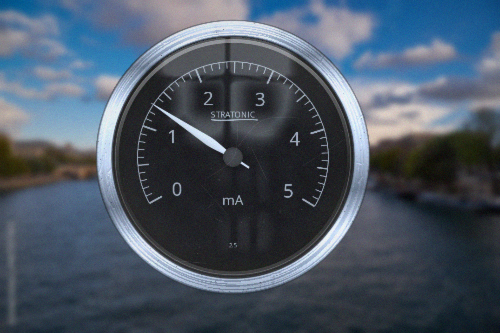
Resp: 1.3 mA
